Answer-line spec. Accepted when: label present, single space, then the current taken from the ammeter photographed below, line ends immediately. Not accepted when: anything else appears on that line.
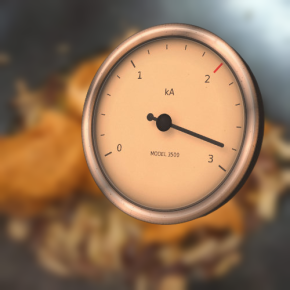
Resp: 2.8 kA
